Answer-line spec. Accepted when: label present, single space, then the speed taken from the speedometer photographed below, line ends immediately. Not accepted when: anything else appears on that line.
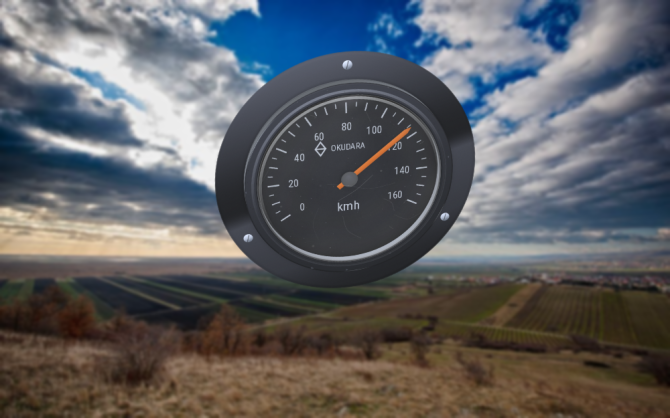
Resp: 115 km/h
